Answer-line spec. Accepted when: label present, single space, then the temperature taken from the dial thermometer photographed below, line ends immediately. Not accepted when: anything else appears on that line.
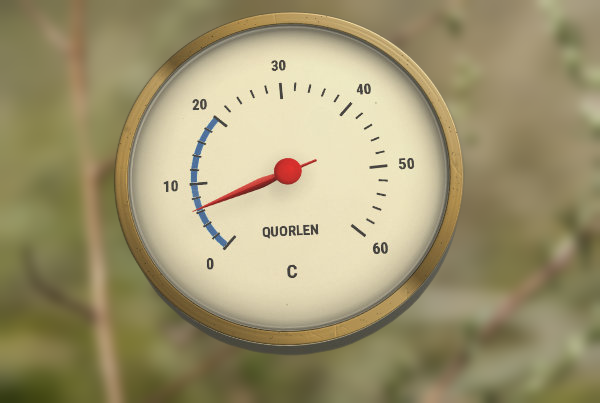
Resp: 6 °C
